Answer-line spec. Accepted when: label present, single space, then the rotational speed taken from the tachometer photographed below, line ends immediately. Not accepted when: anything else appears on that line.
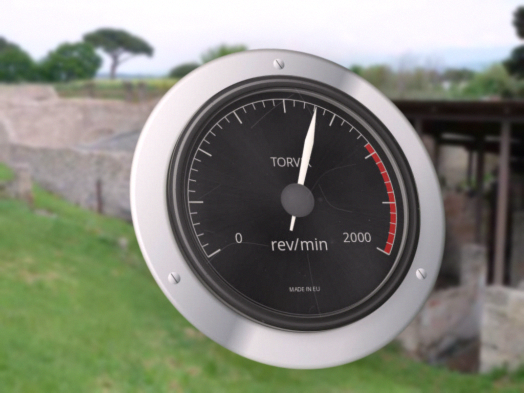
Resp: 1150 rpm
